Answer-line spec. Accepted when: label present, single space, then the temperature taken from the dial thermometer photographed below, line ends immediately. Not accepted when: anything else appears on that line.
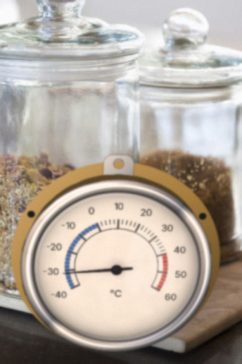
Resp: -30 °C
